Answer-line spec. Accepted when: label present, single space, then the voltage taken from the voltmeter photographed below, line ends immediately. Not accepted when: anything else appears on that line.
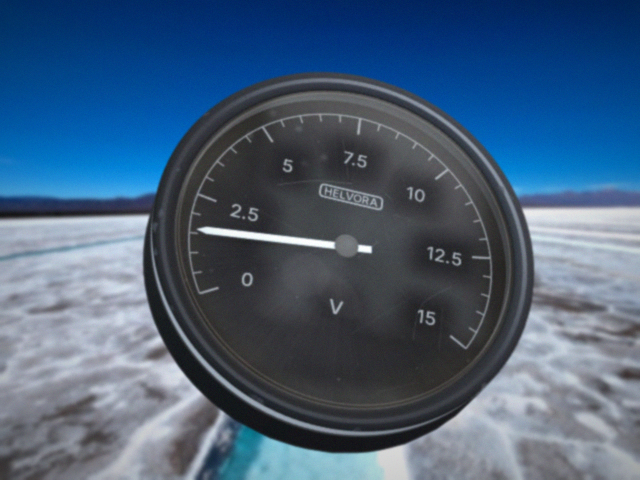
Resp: 1.5 V
